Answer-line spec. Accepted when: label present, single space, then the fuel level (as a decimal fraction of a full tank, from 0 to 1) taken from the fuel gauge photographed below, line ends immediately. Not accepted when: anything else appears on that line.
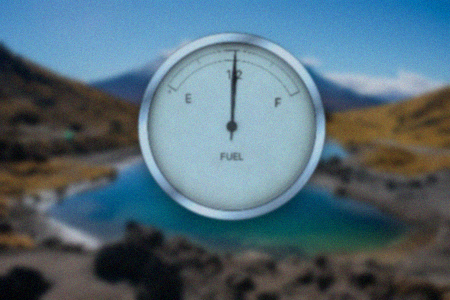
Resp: 0.5
